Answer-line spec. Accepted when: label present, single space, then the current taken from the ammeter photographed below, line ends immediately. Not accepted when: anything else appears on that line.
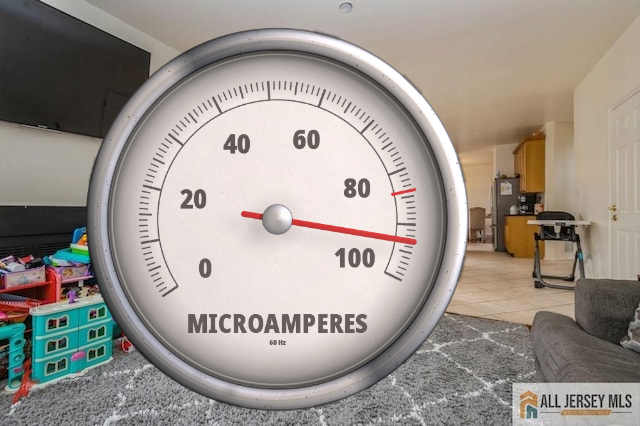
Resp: 93 µA
